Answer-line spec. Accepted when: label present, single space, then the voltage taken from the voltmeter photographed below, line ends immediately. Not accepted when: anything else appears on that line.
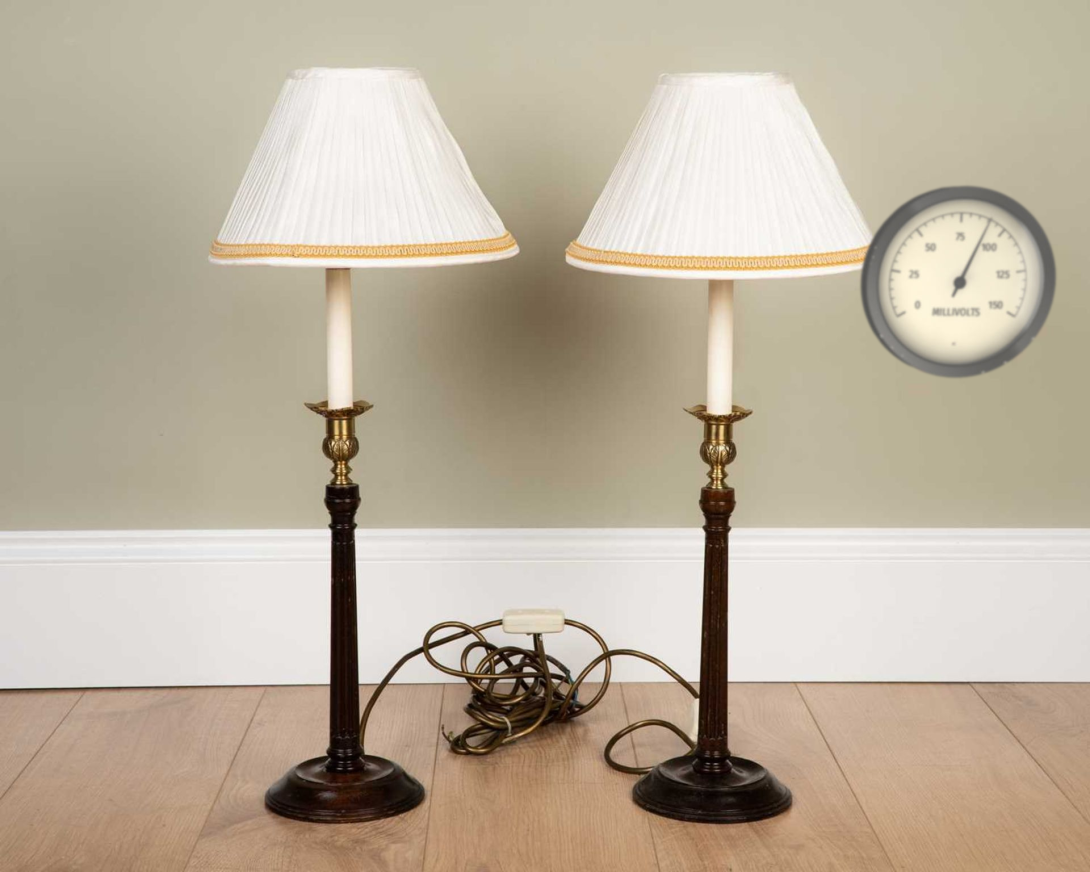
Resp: 90 mV
